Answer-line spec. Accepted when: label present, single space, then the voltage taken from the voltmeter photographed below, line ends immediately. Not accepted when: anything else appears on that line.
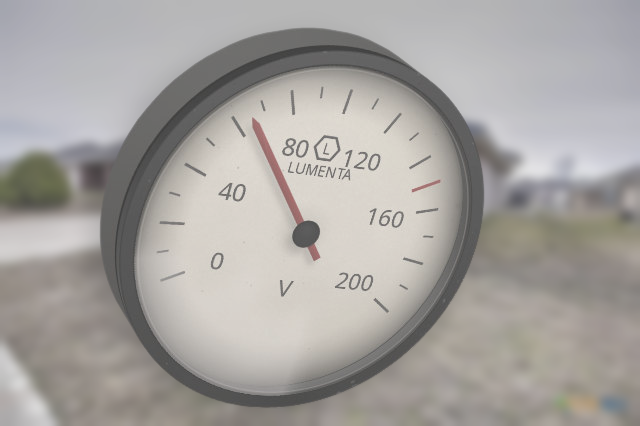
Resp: 65 V
